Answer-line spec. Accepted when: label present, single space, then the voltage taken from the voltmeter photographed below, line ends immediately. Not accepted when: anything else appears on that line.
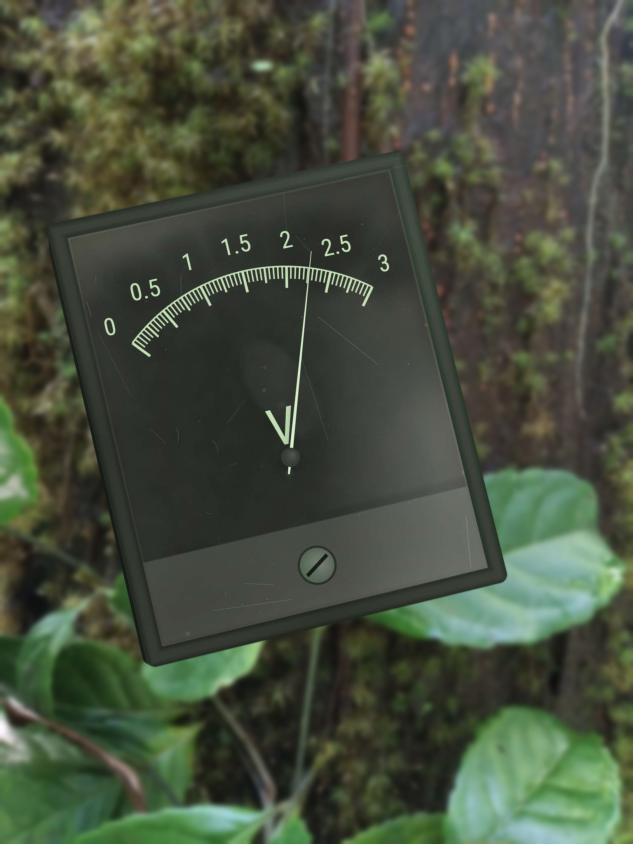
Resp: 2.25 V
